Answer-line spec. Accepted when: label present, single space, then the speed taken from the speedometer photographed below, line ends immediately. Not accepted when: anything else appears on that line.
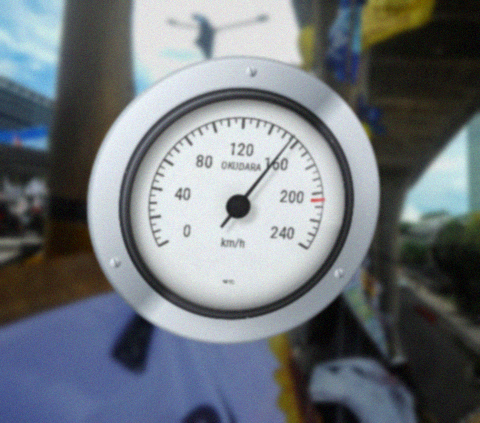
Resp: 155 km/h
